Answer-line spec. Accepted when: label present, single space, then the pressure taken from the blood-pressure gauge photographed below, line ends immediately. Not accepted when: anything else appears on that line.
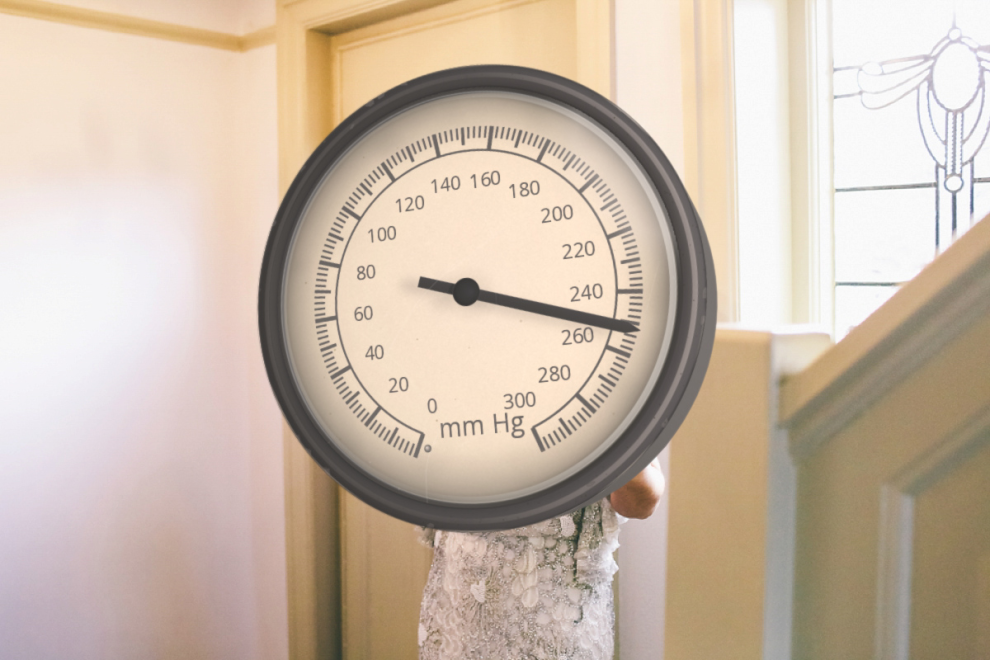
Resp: 252 mmHg
